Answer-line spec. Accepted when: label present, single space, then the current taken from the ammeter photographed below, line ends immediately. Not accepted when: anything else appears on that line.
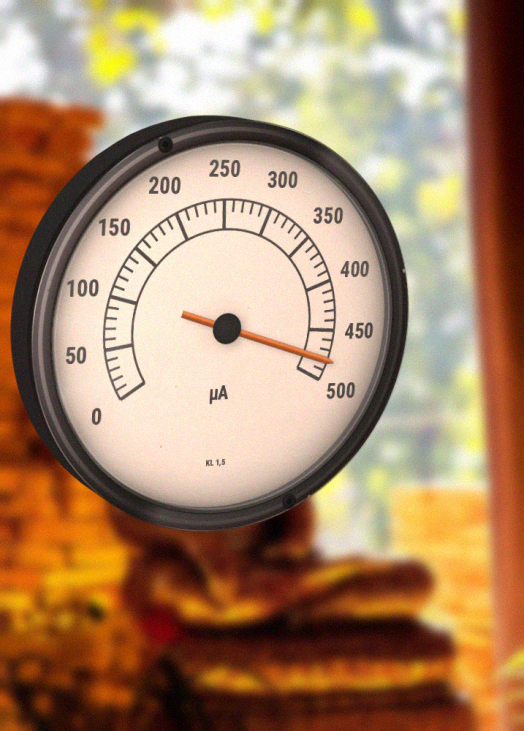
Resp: 480 µA
